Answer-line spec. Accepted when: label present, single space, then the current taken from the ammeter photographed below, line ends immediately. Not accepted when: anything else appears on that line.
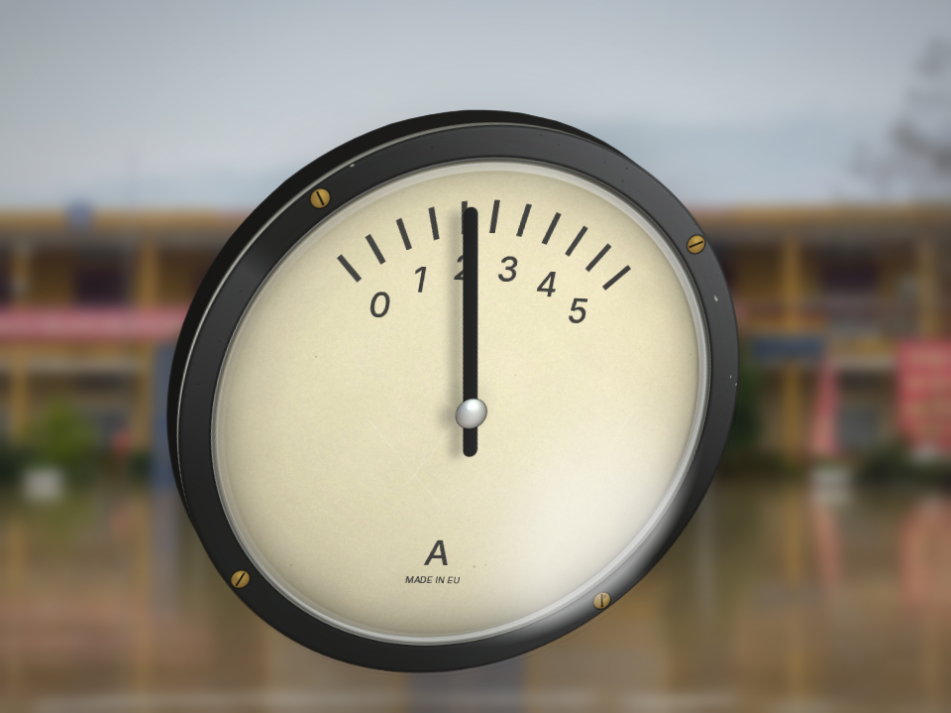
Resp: 2 A
